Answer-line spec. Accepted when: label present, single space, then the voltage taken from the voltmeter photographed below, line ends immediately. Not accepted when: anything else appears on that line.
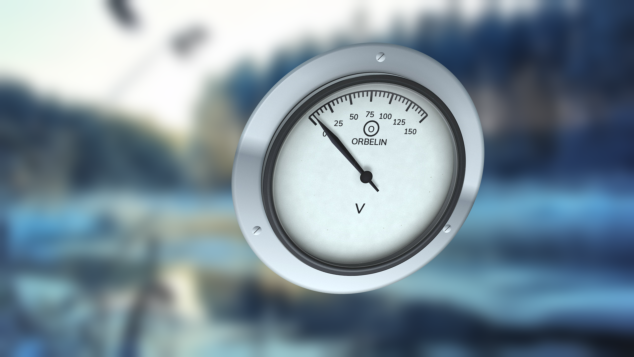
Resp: 5 V
